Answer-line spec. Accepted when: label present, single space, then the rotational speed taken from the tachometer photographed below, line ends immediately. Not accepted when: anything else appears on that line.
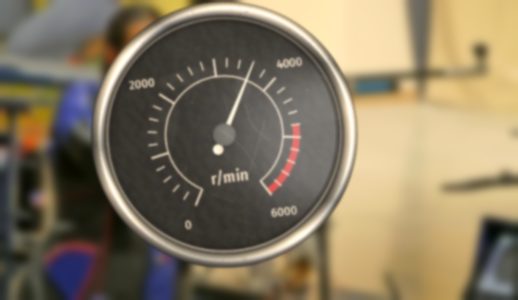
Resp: 3600 rpm
